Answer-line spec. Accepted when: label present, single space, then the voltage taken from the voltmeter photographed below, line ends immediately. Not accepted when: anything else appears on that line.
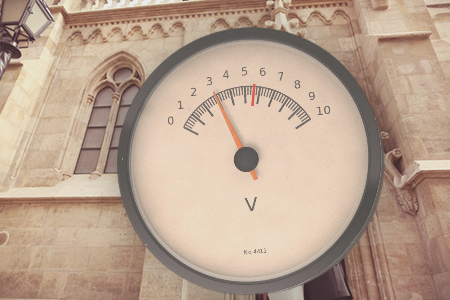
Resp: 3 V
